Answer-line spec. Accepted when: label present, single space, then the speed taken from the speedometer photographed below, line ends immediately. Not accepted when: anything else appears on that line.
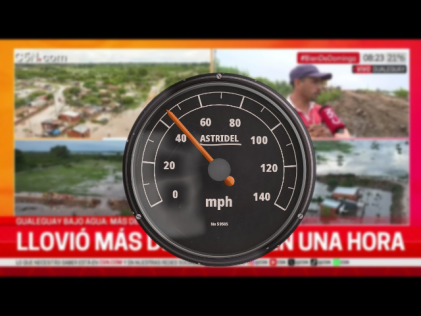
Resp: 45 mph
